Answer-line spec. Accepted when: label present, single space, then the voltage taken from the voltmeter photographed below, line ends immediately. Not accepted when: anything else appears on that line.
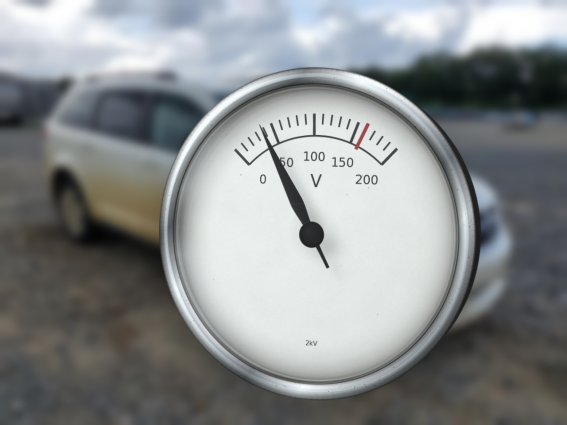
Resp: 40 V
